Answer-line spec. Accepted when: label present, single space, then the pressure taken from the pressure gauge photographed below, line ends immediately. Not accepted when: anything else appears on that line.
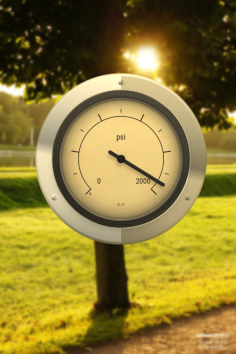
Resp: 1900 psi
